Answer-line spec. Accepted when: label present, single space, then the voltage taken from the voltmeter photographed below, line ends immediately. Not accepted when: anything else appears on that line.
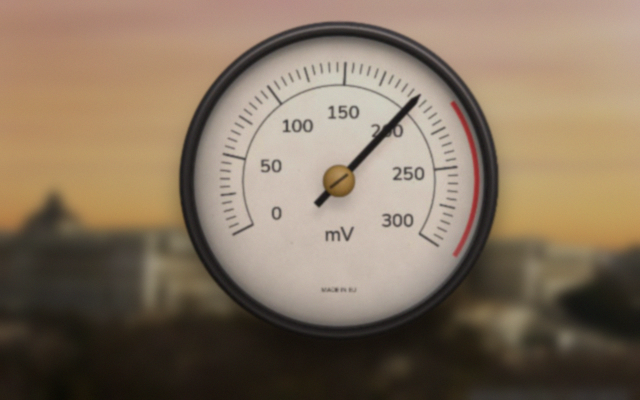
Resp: 200 mV
